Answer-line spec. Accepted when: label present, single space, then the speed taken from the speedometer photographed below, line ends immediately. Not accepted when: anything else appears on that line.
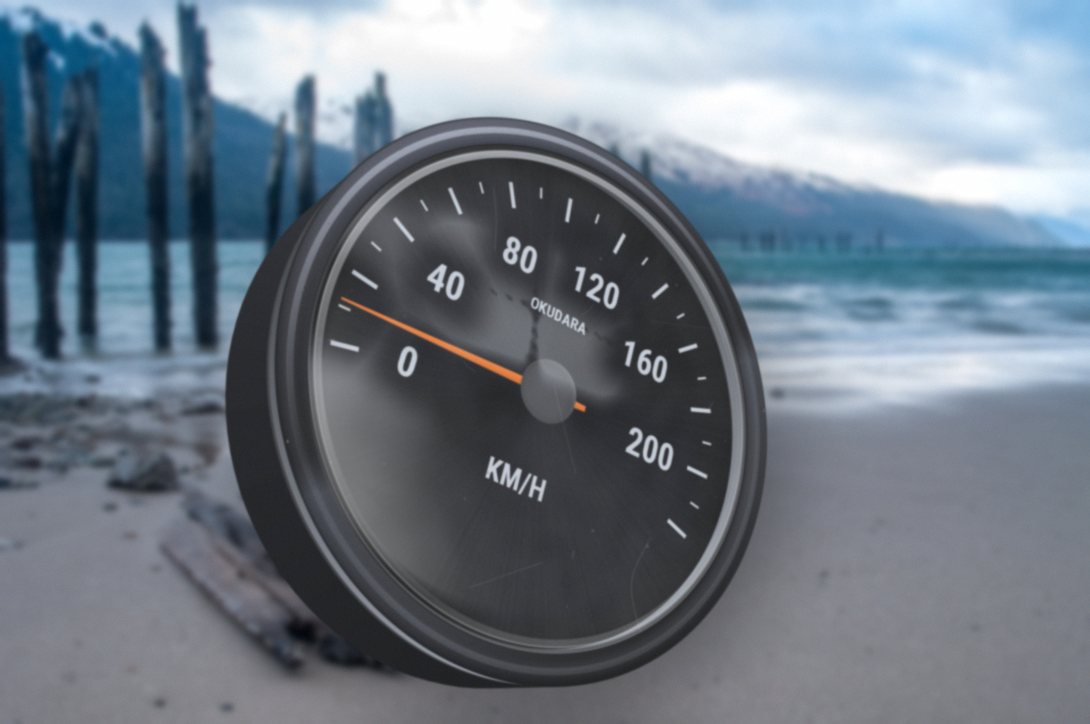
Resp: 10 km/h
